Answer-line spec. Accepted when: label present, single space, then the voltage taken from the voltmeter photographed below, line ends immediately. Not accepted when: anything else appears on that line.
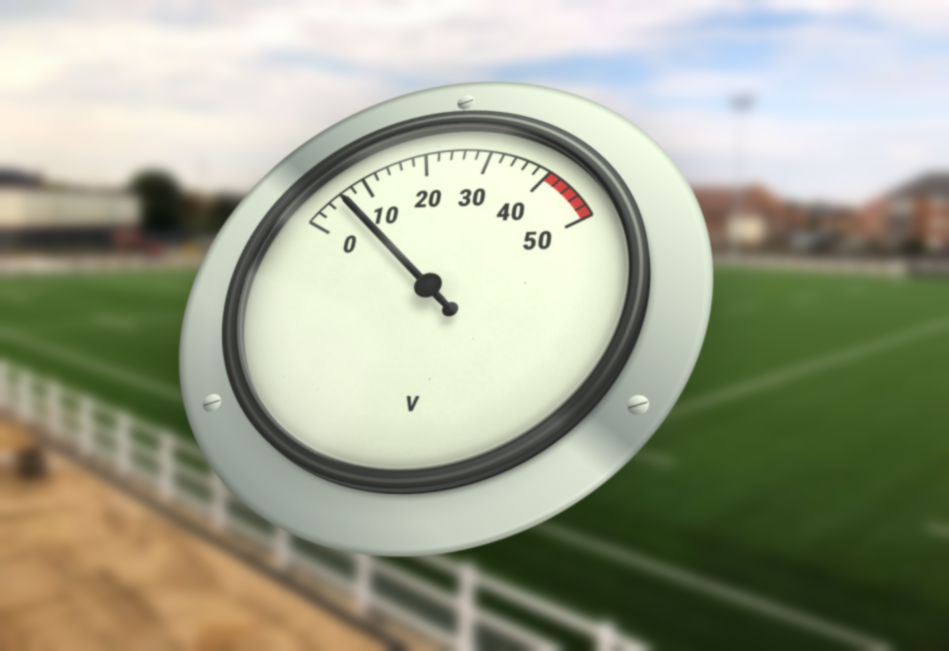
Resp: 6 V
